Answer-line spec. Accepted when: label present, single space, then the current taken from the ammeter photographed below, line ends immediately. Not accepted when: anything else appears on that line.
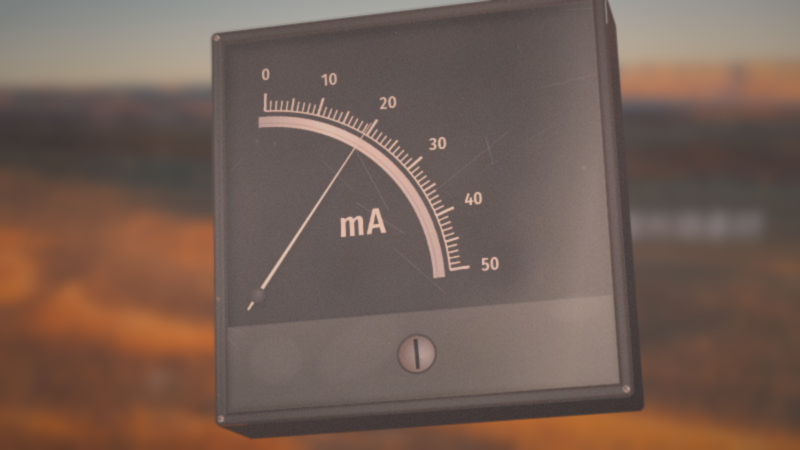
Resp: 20 mA
